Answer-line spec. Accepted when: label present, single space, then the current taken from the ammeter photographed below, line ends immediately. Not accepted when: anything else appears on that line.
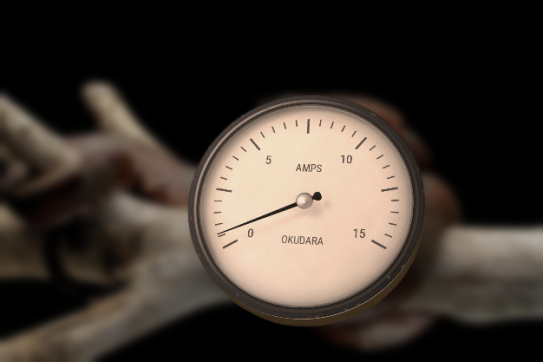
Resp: 0.5 A
